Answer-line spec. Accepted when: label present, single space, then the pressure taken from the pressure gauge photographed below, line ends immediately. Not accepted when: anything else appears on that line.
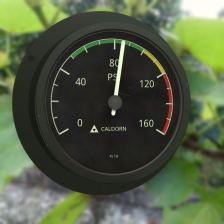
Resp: 85 psi
